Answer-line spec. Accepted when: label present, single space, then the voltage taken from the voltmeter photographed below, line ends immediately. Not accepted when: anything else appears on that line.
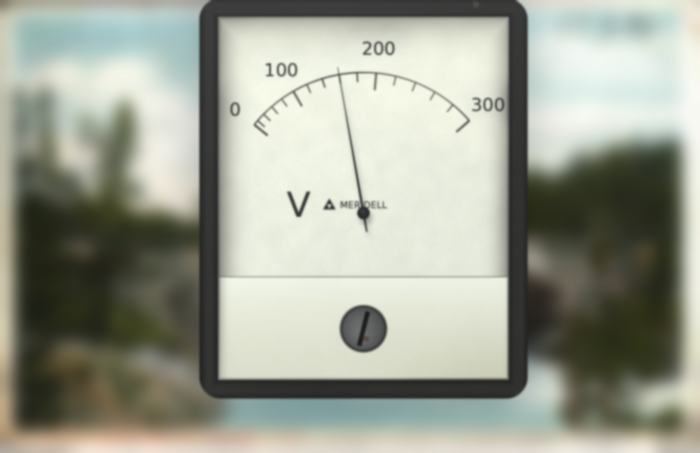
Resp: 160 V
